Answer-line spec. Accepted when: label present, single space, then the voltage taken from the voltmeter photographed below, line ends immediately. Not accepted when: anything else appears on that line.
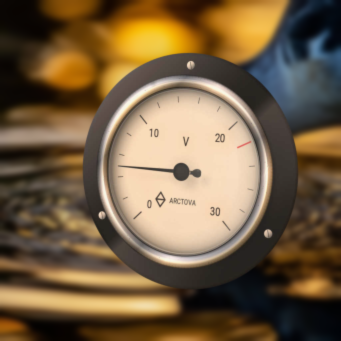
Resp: 5 V
